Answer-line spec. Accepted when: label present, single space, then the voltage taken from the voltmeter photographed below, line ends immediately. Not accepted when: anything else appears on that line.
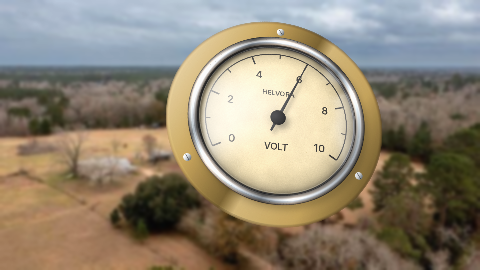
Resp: 6 V
